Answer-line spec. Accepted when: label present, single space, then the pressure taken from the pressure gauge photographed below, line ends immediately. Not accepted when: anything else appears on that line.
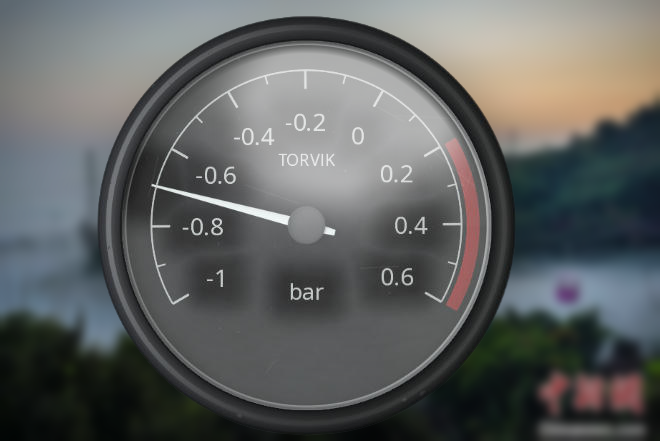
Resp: -0.7 bar
